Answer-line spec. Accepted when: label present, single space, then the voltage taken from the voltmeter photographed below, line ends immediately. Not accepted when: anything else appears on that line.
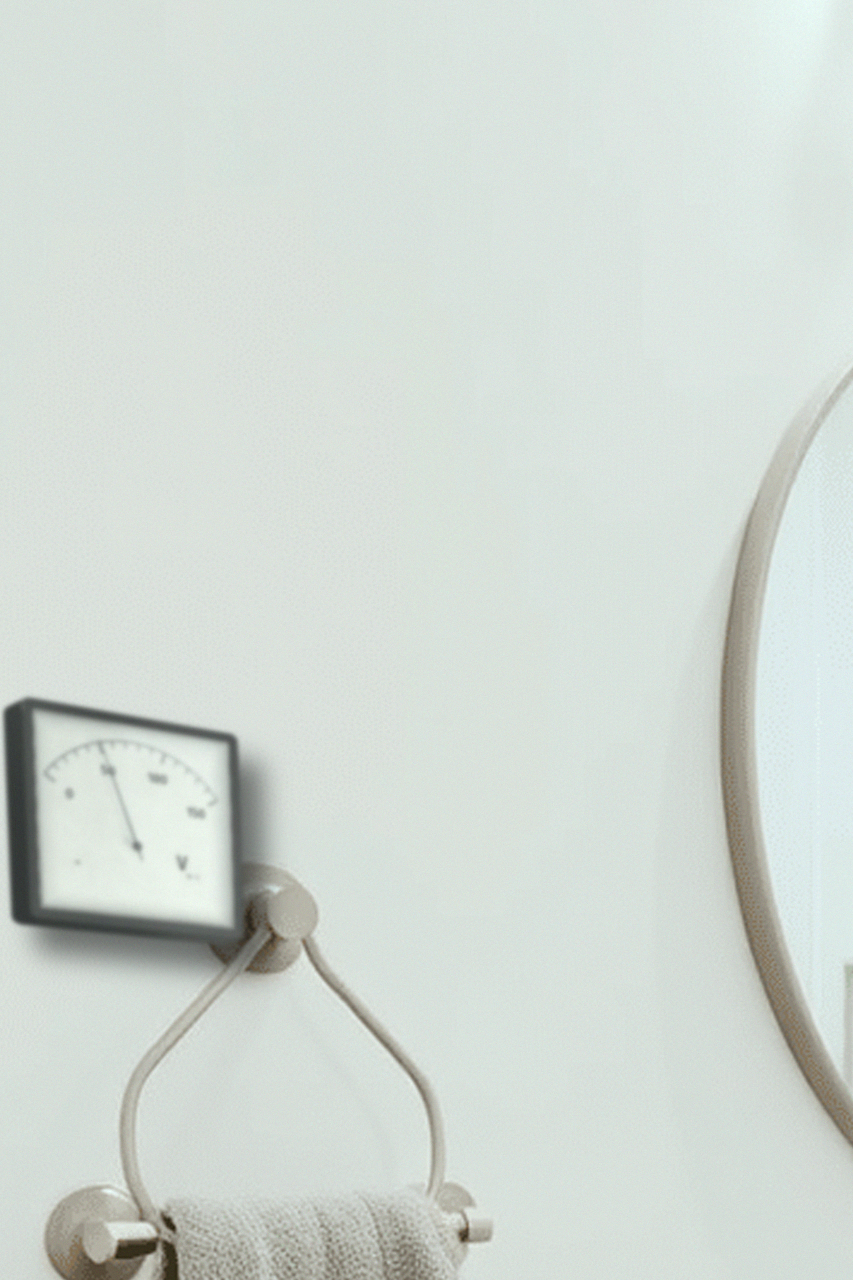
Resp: 50 V
